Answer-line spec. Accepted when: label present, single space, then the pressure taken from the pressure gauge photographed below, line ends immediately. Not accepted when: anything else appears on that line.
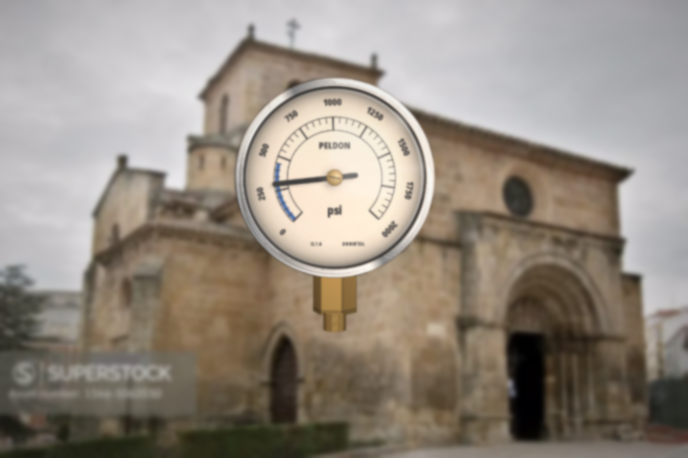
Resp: 300 psi
